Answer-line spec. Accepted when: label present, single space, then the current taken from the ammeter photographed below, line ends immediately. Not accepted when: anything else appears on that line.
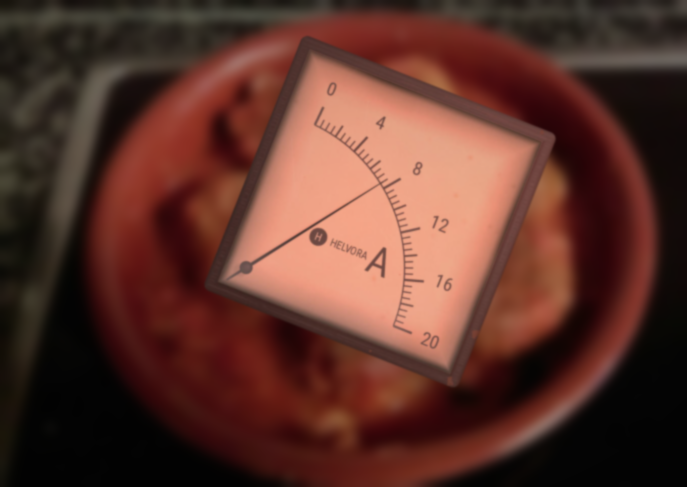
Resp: 7.5 A
